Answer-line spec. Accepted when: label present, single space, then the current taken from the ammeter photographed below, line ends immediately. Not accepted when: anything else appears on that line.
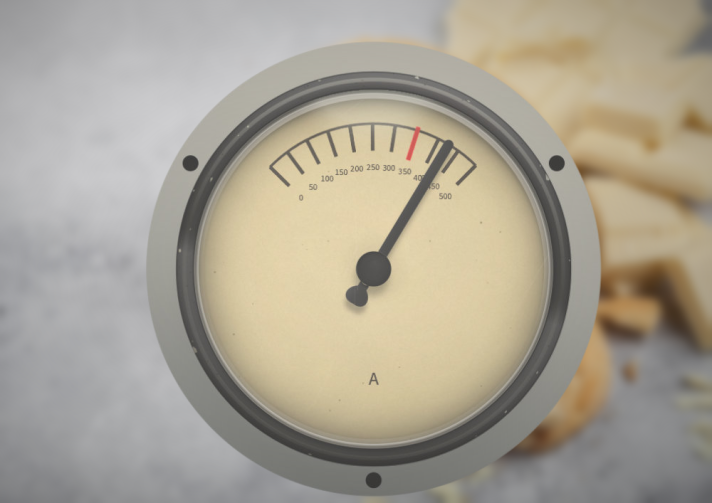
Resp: 425 A
